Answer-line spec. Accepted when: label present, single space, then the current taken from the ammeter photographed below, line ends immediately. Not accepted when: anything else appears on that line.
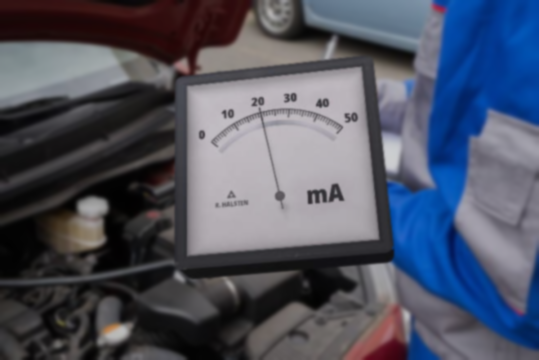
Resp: 20 mA
